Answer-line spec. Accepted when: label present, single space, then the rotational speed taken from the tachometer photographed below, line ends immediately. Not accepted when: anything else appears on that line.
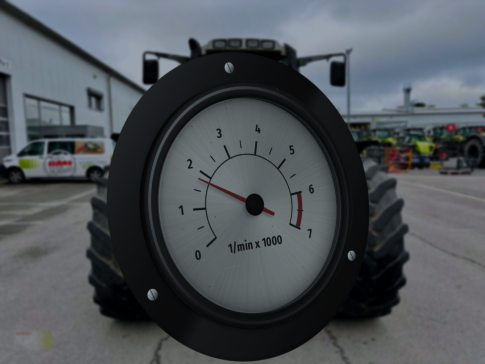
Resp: 1750 rpm
